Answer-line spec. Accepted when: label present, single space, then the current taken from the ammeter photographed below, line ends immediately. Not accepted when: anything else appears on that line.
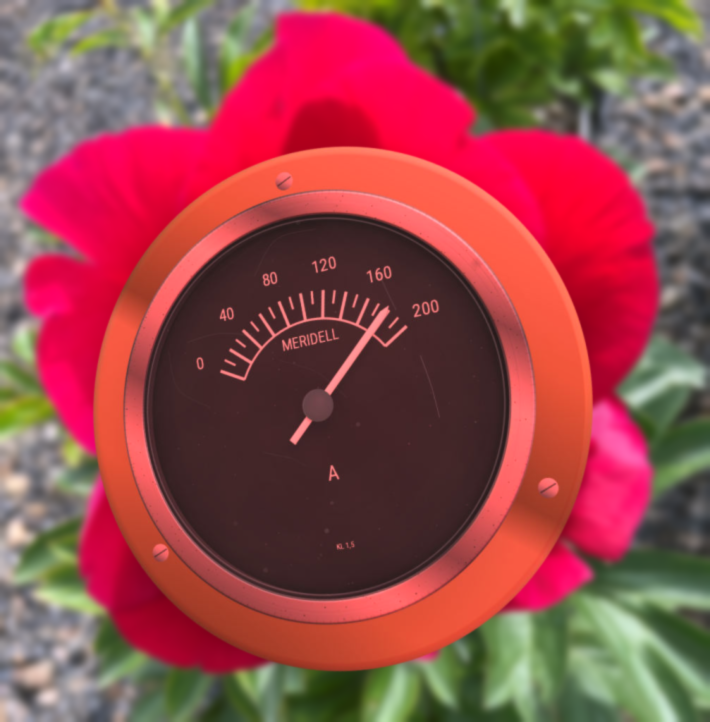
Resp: 180 A
